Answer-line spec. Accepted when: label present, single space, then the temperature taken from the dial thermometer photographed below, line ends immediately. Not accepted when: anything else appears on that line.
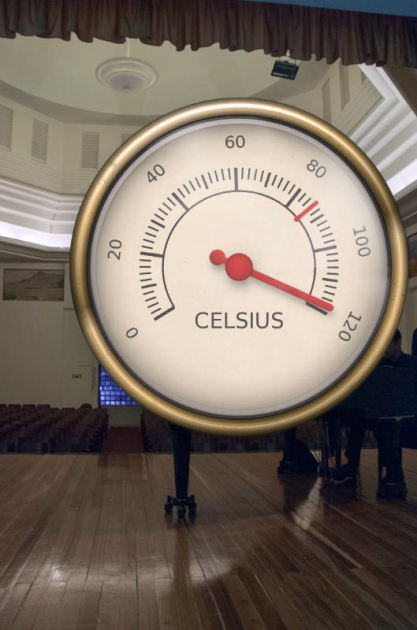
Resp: 118 °C
